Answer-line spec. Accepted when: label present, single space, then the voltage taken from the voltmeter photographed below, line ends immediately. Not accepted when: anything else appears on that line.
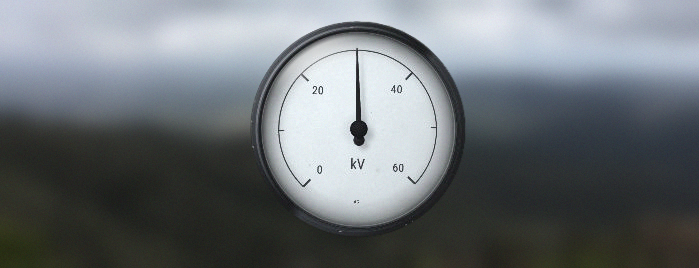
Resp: 30 kV
